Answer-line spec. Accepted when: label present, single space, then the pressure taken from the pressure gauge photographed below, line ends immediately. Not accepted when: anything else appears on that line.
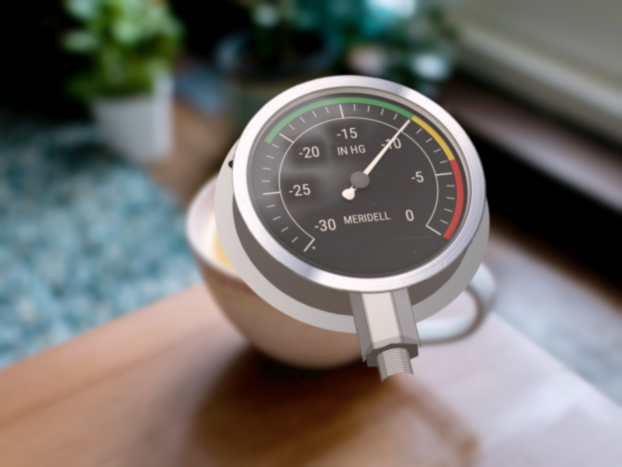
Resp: -10 inHg
